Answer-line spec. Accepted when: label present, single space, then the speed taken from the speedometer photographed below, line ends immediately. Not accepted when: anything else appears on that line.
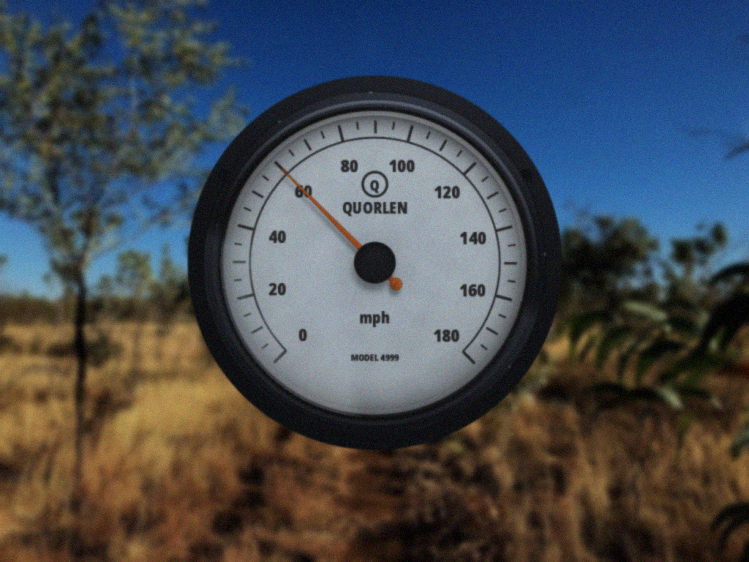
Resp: 60 mph
